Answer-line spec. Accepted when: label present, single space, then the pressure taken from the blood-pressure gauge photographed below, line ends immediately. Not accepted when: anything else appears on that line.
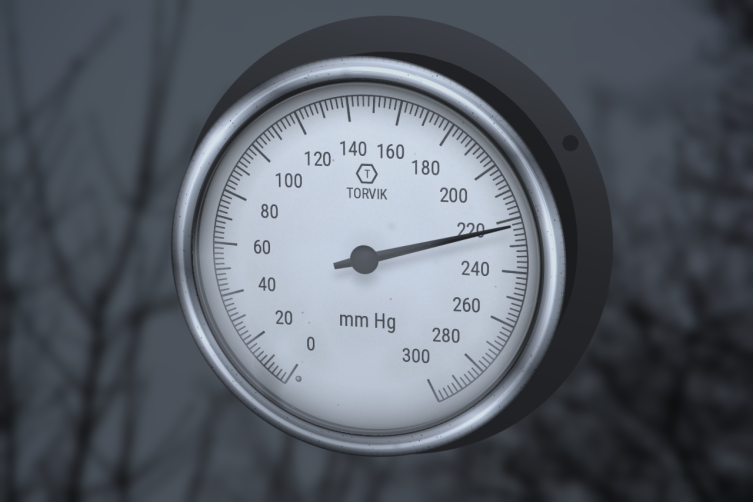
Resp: 222 mmHg
